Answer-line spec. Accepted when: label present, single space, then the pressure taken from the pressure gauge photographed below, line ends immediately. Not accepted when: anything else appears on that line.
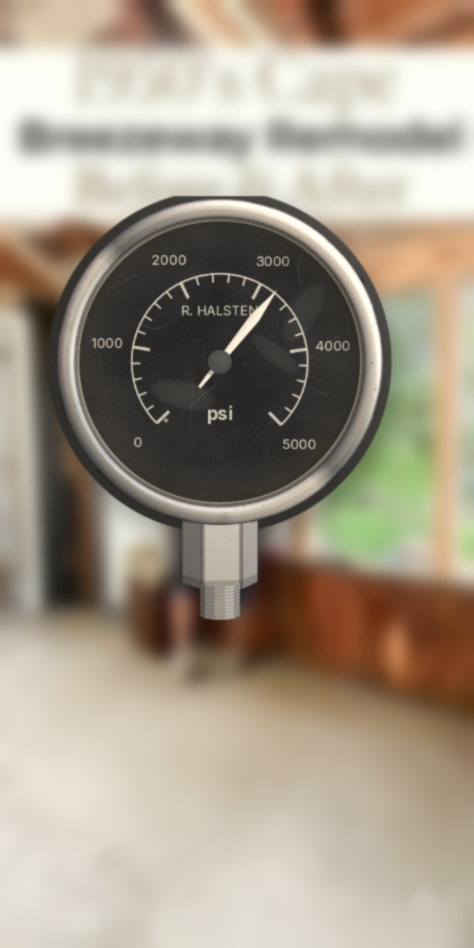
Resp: 3200 psi
